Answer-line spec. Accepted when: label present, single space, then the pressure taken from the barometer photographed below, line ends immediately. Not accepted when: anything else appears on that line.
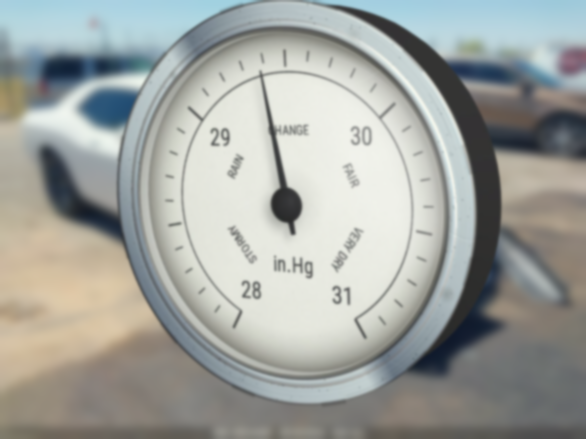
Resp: 29.4 inHg
